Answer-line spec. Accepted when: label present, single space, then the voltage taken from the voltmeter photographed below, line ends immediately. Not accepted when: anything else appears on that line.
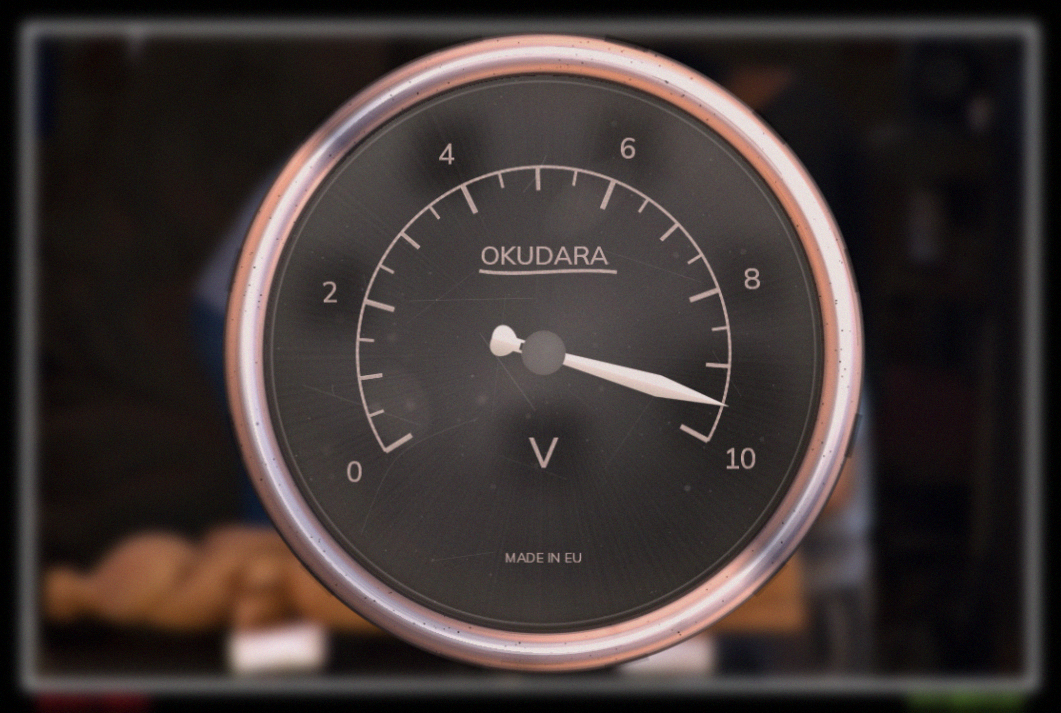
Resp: 9.5 V
